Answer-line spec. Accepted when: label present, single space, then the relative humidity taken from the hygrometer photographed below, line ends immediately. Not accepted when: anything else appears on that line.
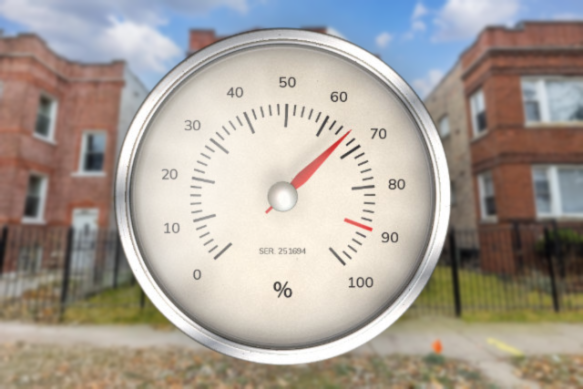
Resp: 66 %
